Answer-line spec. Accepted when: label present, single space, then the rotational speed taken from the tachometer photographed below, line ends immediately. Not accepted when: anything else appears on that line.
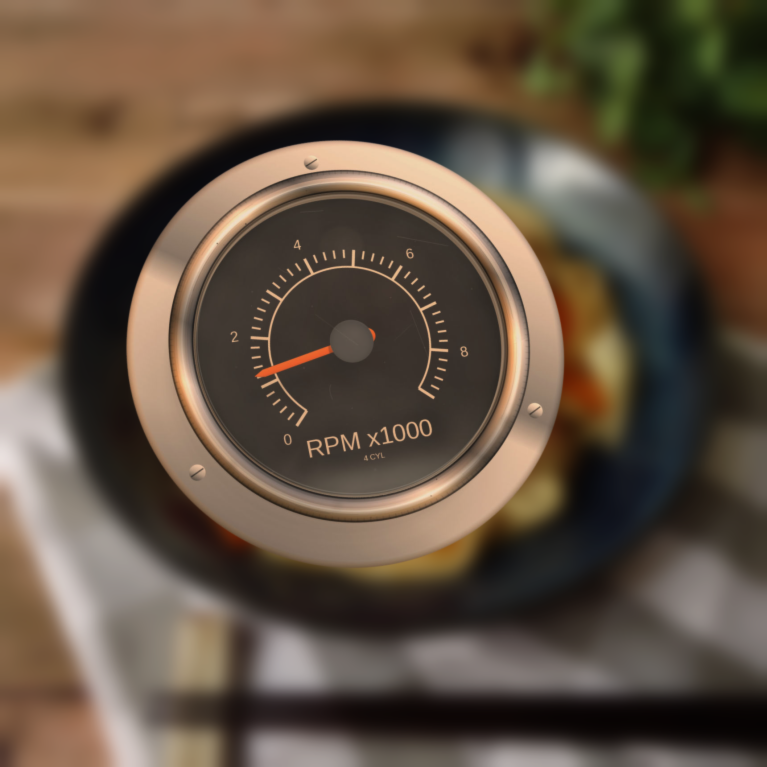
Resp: 1200 rpm
